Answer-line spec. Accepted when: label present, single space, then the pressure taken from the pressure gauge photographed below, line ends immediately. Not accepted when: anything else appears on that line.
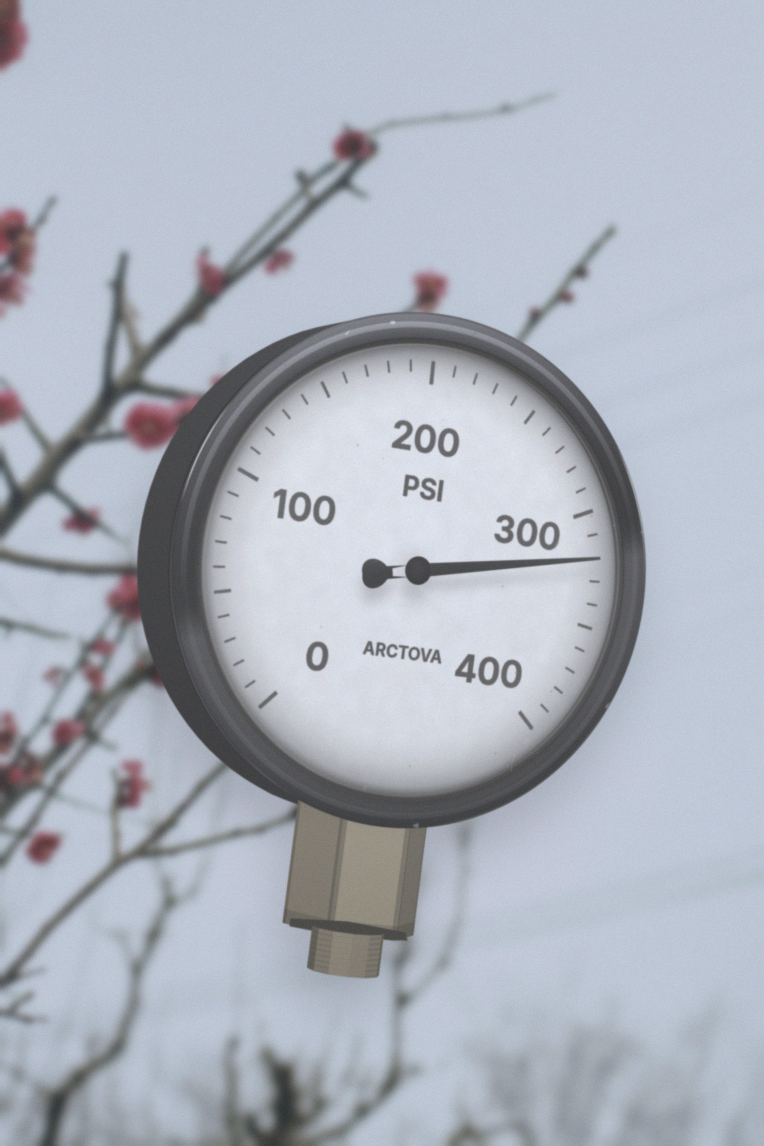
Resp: 320 psi
